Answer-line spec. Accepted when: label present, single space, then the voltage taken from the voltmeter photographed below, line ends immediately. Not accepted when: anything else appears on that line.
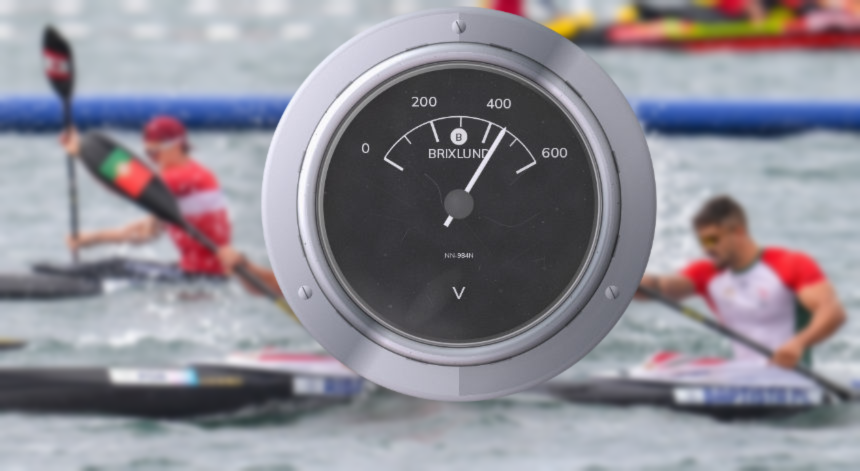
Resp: 450 V
